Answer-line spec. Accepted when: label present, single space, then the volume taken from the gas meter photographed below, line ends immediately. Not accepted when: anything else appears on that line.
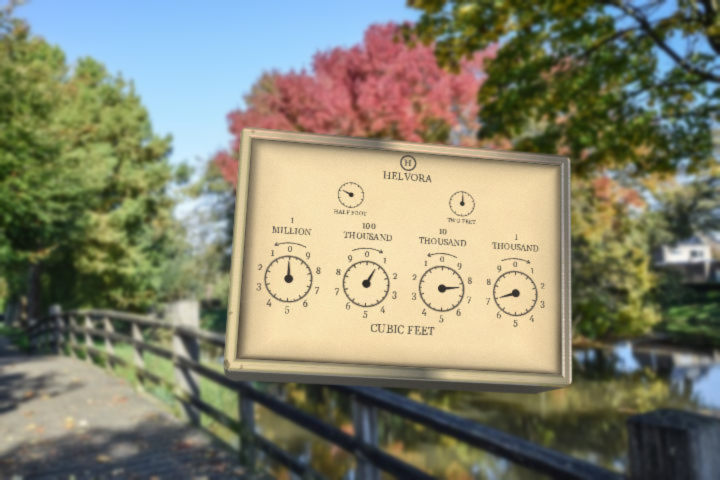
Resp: 7700 ft³
